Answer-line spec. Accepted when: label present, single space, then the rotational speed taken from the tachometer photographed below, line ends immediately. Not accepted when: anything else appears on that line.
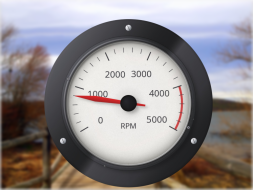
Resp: 800 rpm
